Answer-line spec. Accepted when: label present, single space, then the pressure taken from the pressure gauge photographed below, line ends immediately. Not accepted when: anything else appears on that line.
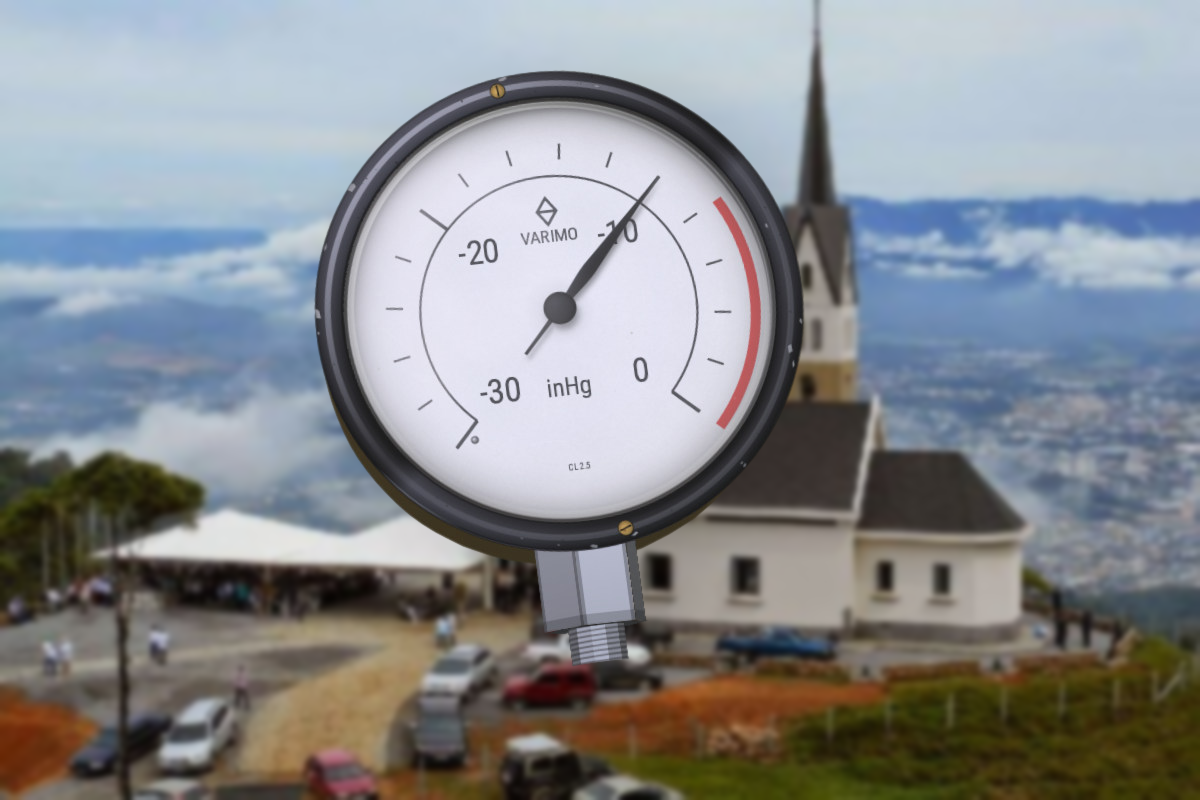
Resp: -10 inHg
